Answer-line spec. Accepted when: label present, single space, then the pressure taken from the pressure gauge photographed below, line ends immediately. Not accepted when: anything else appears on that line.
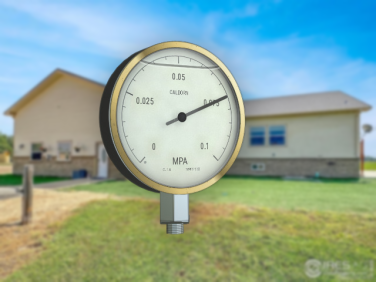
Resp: 0.075 MPa
